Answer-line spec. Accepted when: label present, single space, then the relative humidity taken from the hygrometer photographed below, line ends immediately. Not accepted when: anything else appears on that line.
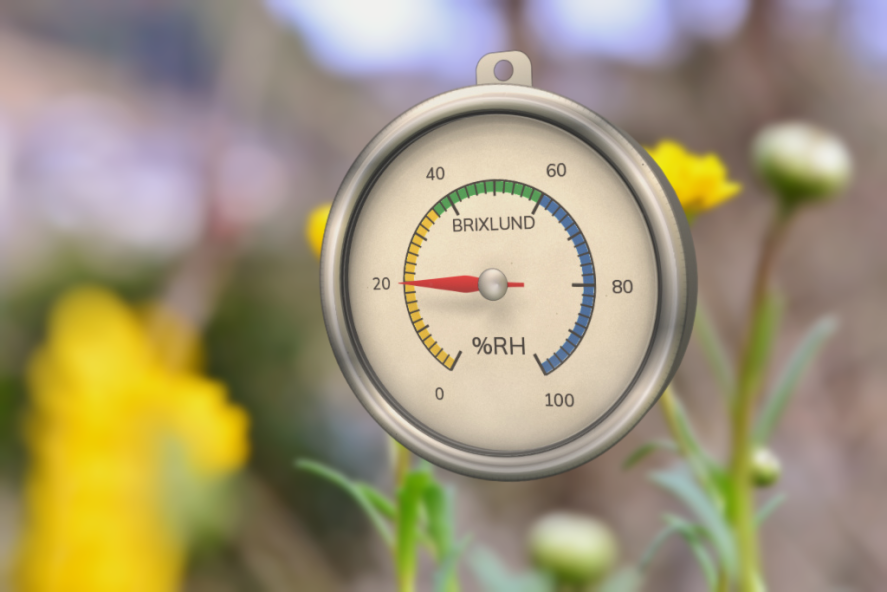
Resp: 20 %
